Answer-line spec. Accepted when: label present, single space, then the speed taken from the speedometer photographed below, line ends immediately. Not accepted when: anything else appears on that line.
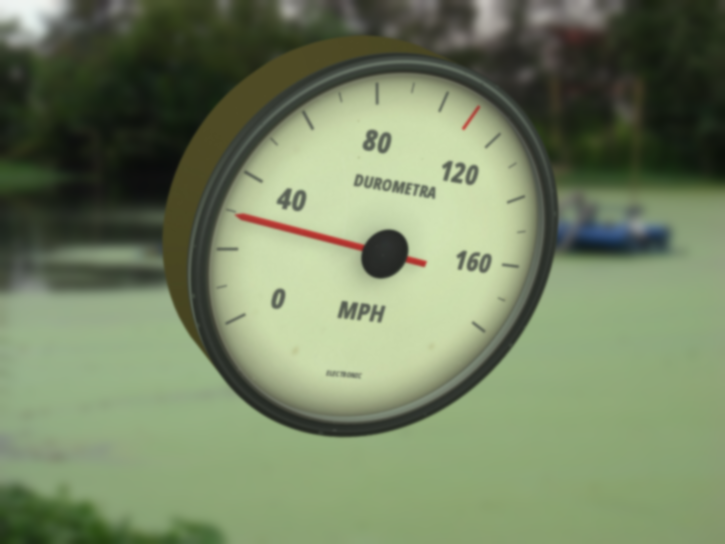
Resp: 30 mph
